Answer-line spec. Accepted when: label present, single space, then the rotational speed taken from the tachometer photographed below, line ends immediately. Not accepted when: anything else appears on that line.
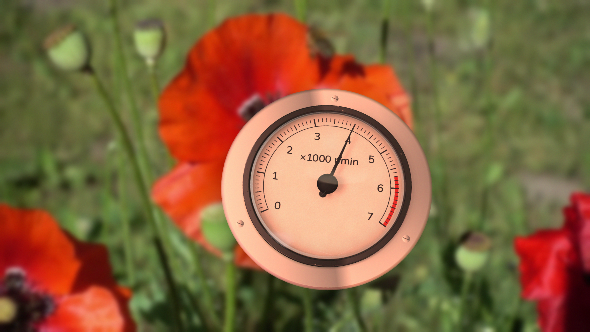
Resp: 4000 rpm
